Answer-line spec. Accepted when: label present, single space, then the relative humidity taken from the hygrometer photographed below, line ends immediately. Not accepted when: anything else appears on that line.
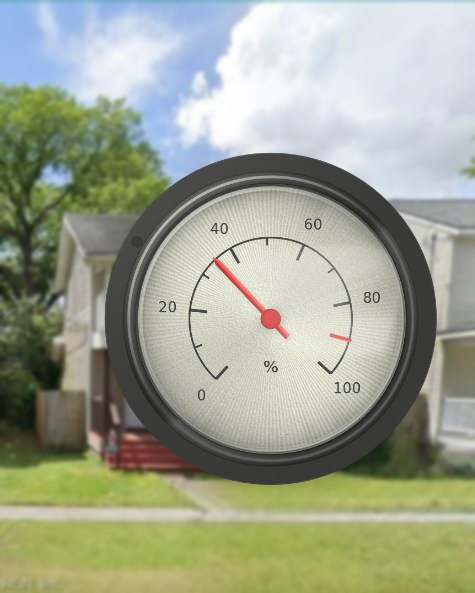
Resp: 35 %
